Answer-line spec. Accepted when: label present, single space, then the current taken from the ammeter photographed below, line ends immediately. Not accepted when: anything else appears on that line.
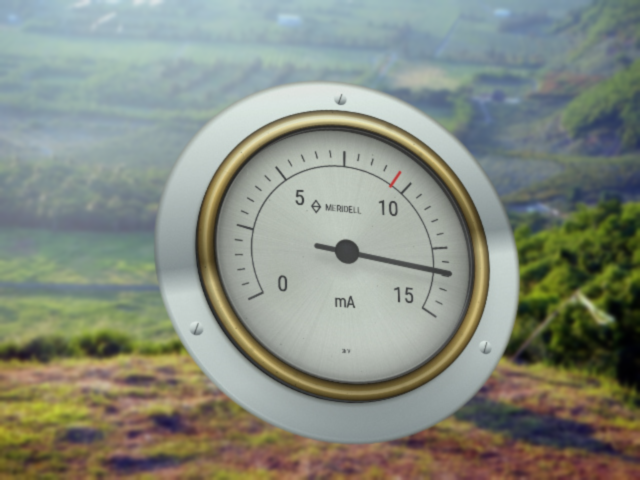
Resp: 13.5 mA
